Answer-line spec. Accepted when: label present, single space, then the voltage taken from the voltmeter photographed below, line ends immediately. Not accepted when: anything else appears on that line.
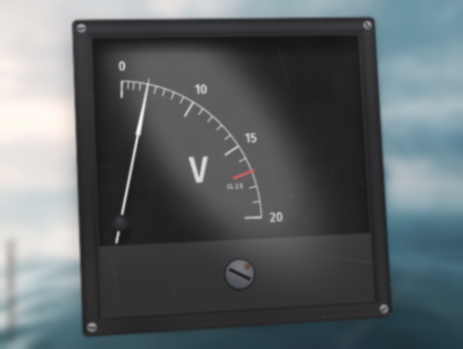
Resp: 5 V
